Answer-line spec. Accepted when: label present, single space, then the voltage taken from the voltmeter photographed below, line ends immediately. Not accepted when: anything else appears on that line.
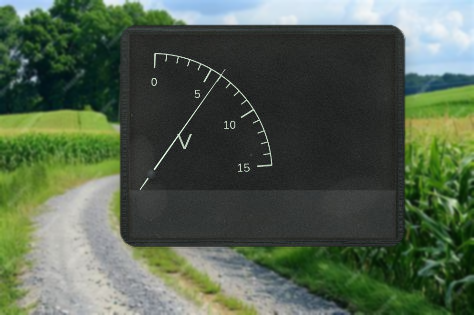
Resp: 6 V
